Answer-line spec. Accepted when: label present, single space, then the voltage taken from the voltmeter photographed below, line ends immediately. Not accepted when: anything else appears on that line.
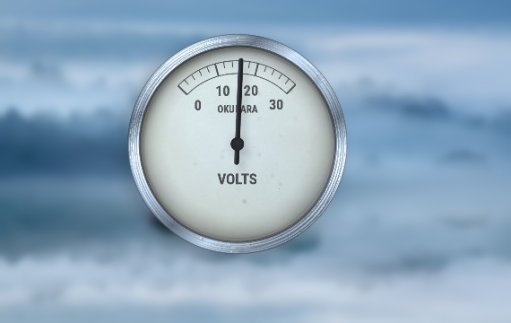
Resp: 16 V
